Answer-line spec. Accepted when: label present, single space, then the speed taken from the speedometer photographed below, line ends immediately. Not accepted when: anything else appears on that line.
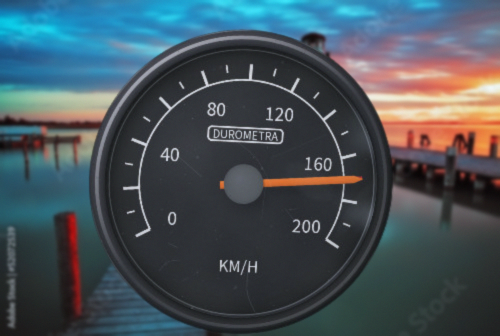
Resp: 170 km/h
